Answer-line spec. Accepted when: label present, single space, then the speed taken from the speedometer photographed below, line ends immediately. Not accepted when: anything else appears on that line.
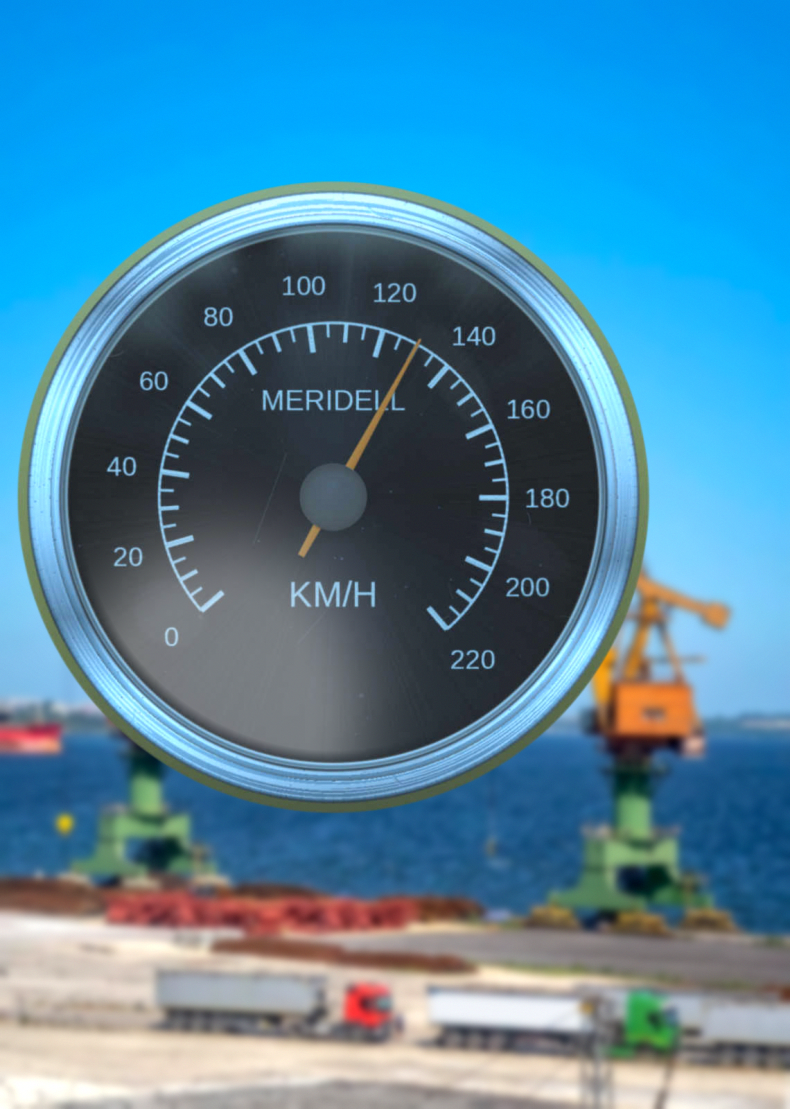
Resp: 130 km/h
